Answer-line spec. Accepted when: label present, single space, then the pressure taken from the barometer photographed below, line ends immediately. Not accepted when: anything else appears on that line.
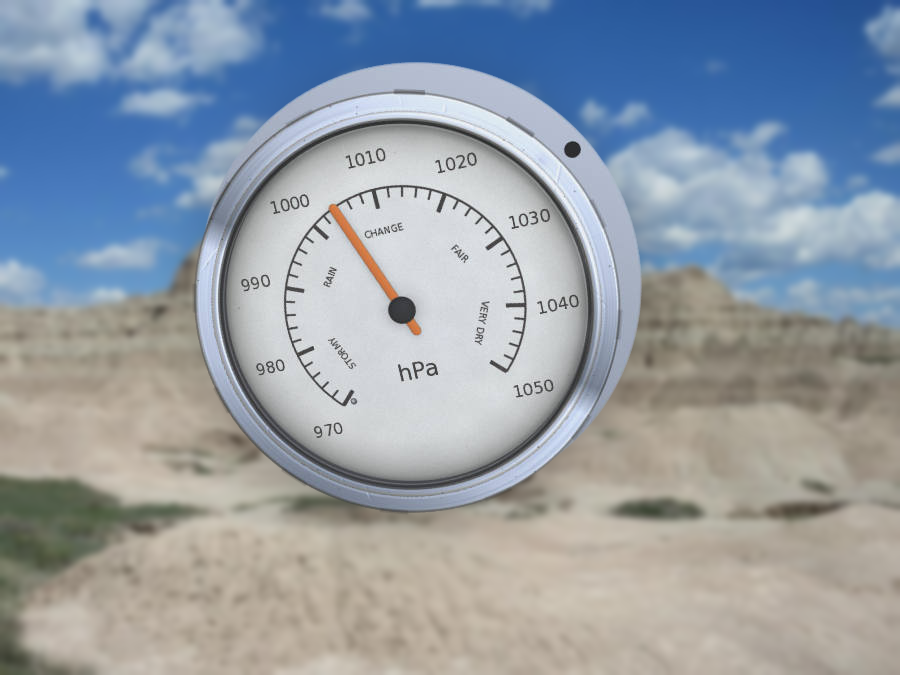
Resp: 1004 hPa
